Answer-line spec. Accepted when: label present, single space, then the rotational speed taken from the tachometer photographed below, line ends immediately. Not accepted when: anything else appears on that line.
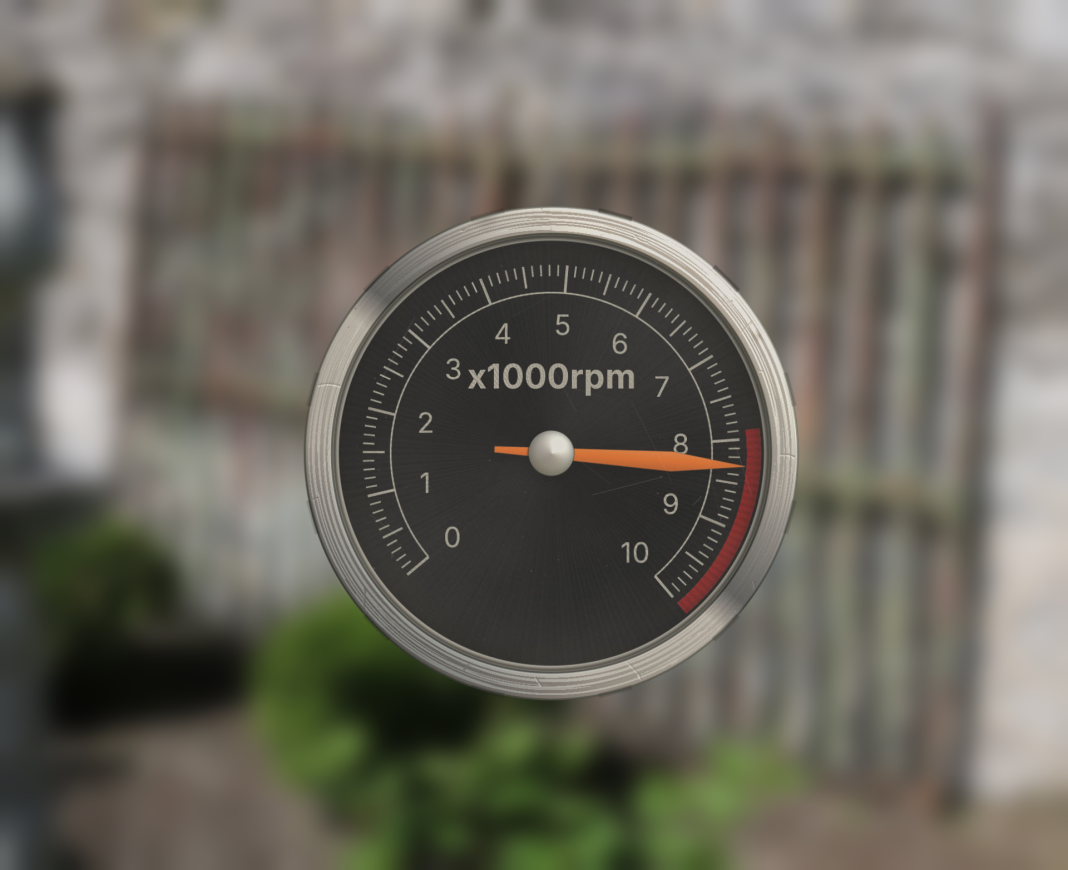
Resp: 8300 rpm
